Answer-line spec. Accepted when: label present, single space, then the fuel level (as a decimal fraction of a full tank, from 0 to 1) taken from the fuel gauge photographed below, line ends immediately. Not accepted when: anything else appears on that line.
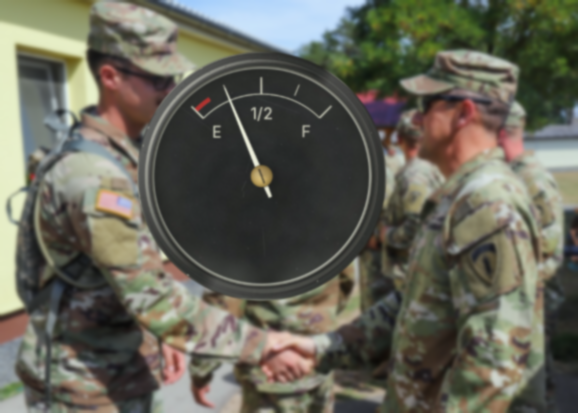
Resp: 0.25
